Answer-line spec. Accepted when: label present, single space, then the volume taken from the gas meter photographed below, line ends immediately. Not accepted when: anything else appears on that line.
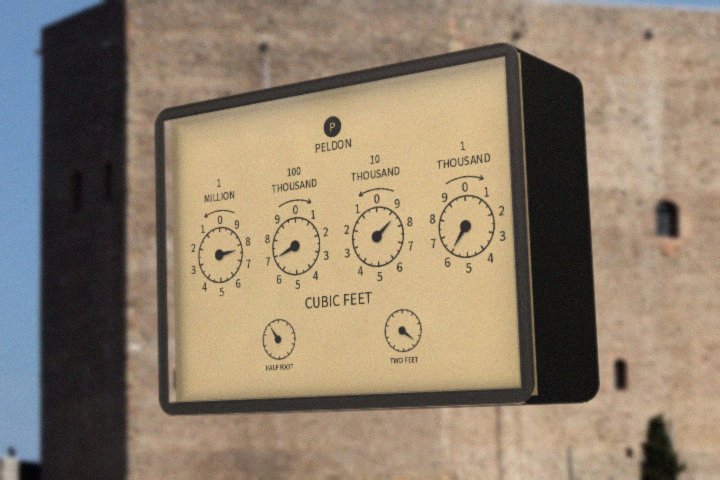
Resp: 768600 ft³
